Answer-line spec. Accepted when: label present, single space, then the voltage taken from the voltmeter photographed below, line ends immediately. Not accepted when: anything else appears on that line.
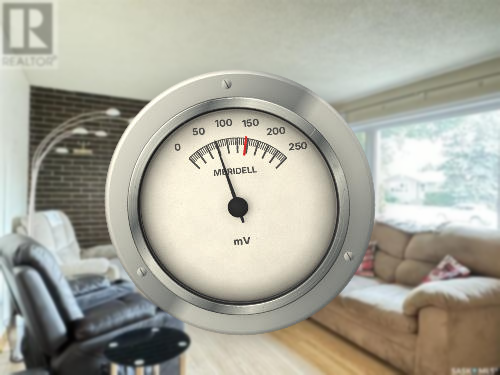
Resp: 75 mV
